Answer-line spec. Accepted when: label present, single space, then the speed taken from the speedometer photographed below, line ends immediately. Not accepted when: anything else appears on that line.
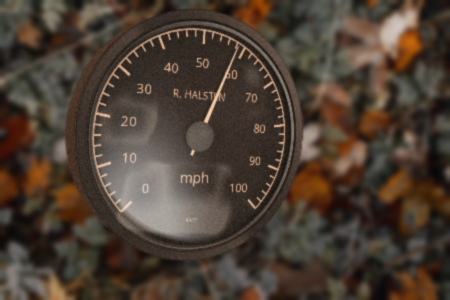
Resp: 58 mph
